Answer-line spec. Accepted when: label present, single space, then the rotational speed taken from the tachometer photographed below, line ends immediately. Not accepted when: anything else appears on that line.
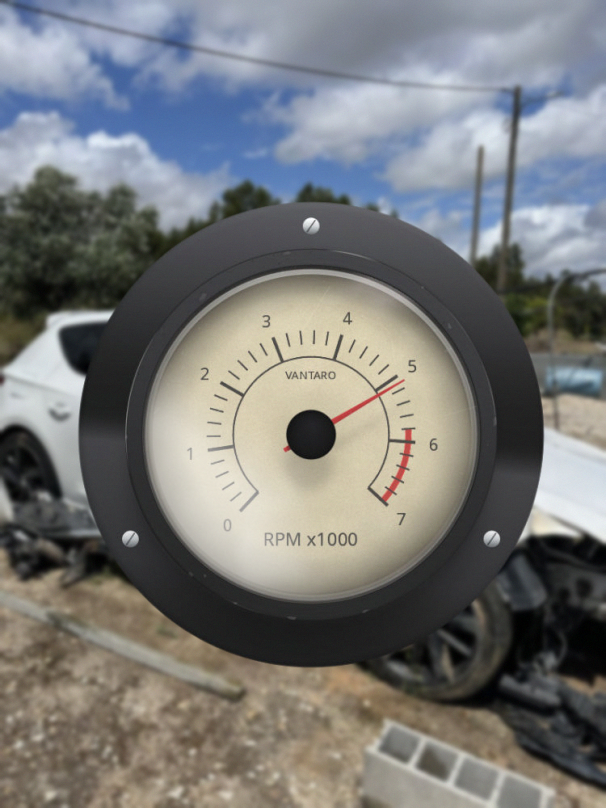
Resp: 5100 rpm
